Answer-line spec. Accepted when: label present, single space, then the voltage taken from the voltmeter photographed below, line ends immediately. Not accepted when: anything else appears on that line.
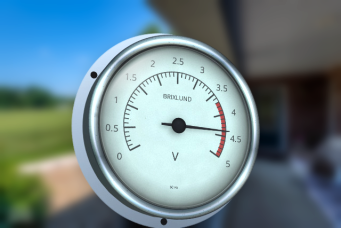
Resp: 4.4 V
